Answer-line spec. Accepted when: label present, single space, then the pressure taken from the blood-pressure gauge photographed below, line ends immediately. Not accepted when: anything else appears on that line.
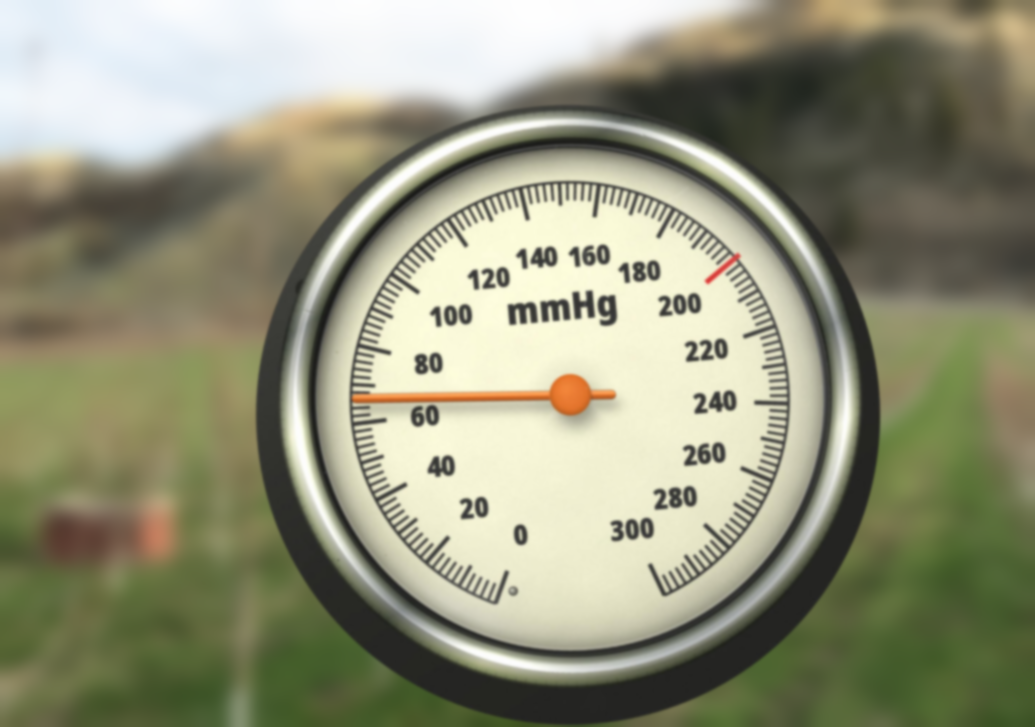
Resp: 66 mmHg
